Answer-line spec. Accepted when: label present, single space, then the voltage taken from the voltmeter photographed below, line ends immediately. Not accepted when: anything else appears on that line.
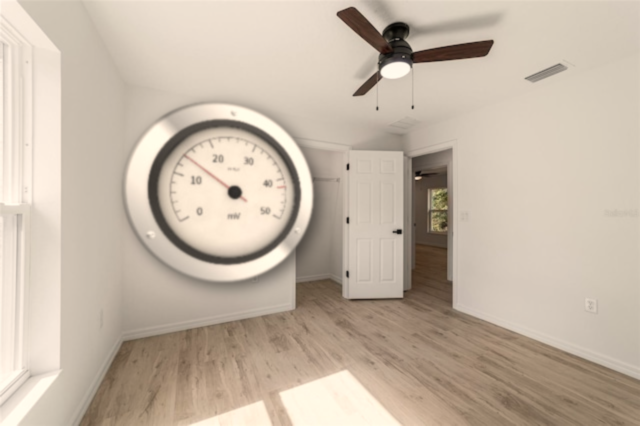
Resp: 14 mV
